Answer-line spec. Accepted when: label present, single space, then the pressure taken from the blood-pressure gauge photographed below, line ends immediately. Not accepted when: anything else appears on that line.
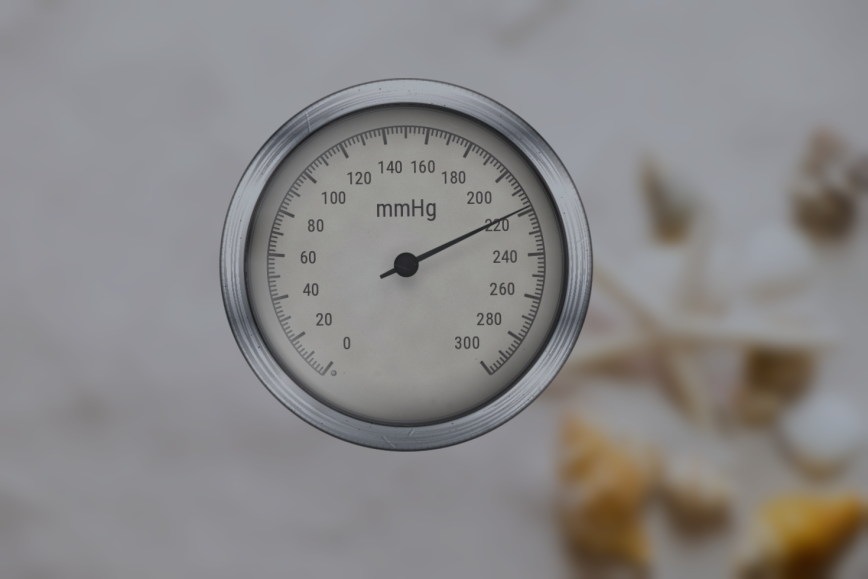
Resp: 218 mmHg
